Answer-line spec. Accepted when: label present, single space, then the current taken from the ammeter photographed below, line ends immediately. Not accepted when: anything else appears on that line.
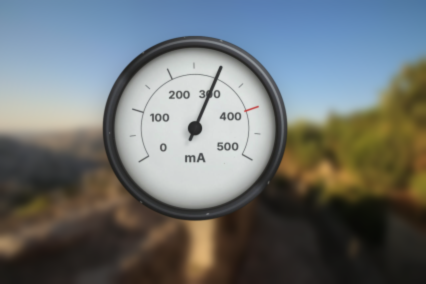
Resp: 300 mA
